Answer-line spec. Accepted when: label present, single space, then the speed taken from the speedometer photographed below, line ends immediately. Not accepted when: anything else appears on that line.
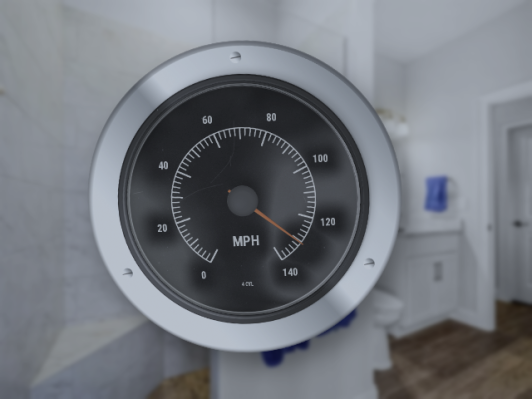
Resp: 130 mph
